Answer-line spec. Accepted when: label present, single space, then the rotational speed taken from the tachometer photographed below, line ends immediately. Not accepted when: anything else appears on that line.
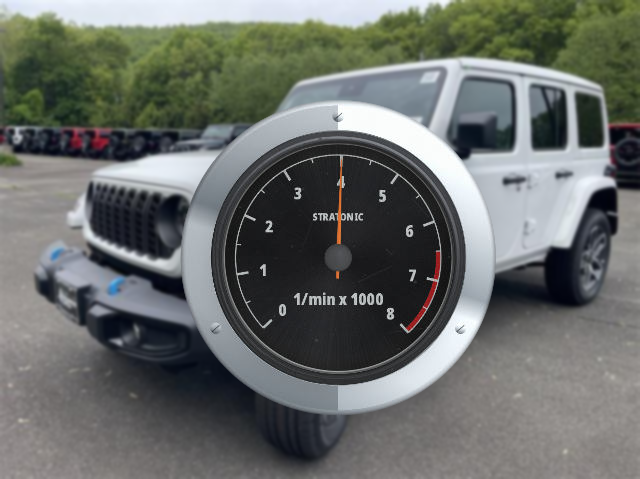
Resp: 4000 rpm
